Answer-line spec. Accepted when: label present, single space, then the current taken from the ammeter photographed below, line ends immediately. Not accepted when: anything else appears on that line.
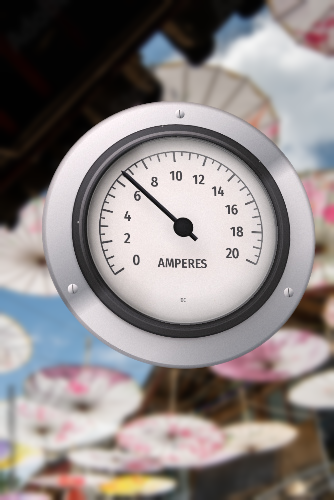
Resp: 6.5 A
